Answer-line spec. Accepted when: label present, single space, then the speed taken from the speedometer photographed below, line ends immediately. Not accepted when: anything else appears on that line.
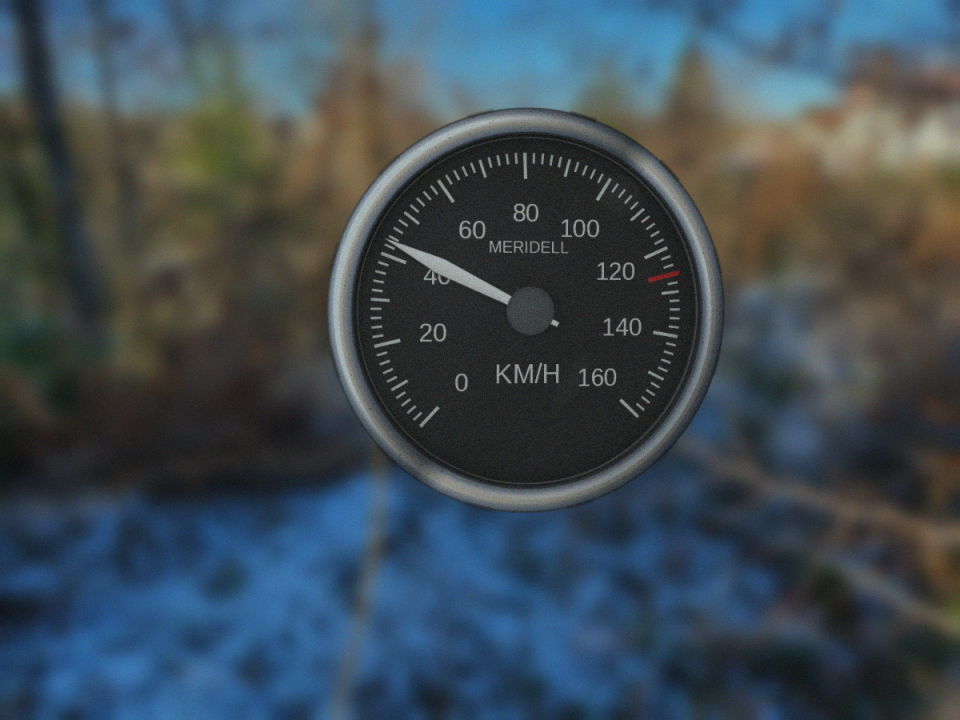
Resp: 43 km/h
